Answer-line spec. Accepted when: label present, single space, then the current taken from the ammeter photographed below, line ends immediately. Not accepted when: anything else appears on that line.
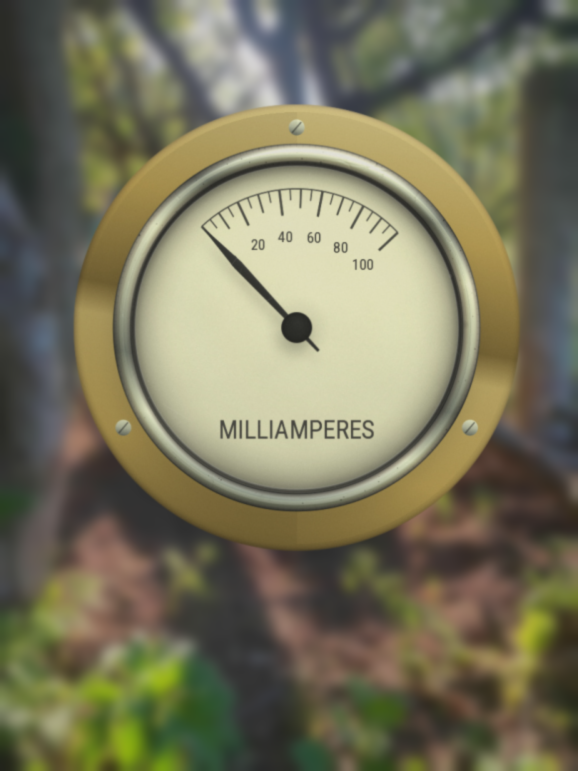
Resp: 0 mA
